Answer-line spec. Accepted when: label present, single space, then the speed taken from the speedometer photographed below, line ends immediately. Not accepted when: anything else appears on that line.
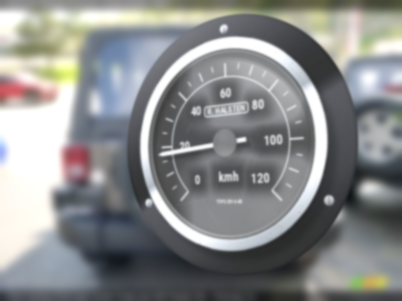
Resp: 17.5 km/h
